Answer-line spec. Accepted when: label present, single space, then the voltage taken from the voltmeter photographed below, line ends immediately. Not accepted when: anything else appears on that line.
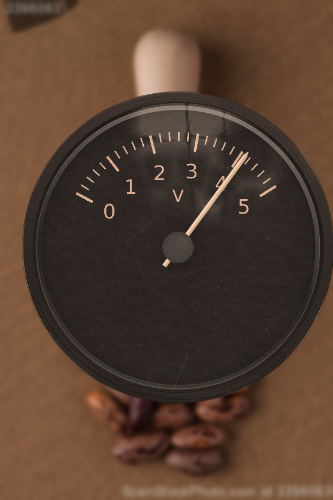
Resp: 4.1 V
